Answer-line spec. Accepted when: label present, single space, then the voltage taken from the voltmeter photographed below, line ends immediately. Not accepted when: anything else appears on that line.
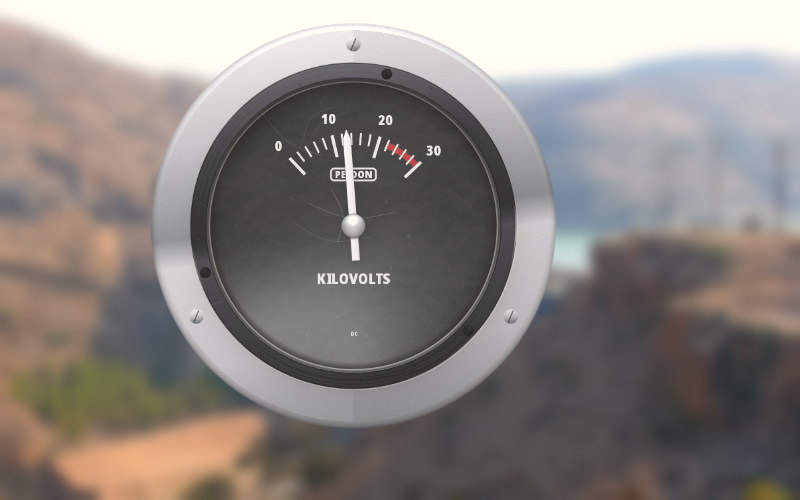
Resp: 13 kV
